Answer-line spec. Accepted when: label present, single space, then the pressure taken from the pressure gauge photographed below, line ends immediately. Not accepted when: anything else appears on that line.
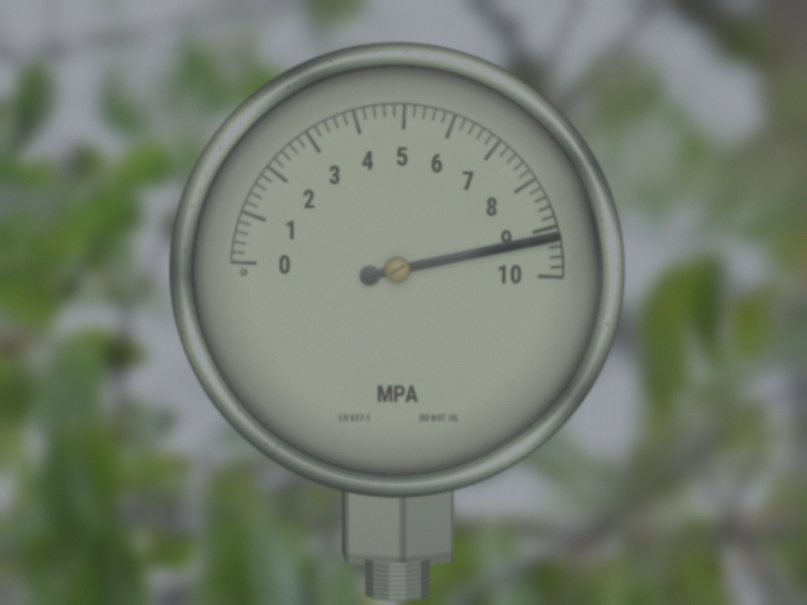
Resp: 9.2 MPa
